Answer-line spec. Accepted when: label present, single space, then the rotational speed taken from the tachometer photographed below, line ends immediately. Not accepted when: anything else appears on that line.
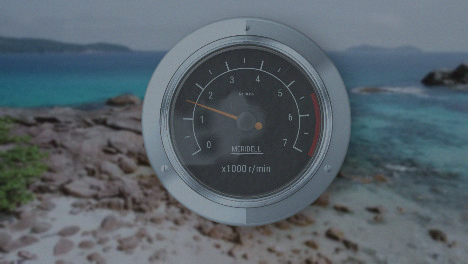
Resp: 1500 rpm
